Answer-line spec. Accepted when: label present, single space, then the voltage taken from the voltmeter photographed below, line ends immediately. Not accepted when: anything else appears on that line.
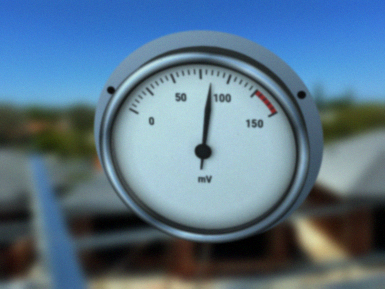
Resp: 85 mV
